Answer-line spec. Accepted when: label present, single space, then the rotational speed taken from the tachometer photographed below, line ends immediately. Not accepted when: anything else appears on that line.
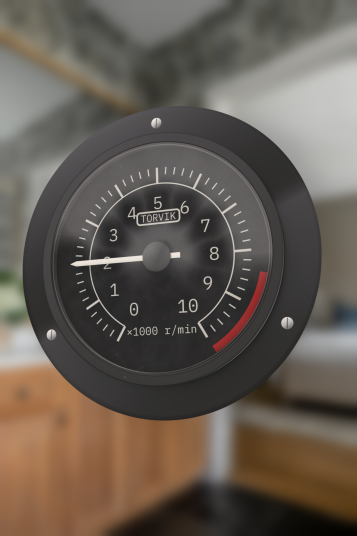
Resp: 2000 rpm
